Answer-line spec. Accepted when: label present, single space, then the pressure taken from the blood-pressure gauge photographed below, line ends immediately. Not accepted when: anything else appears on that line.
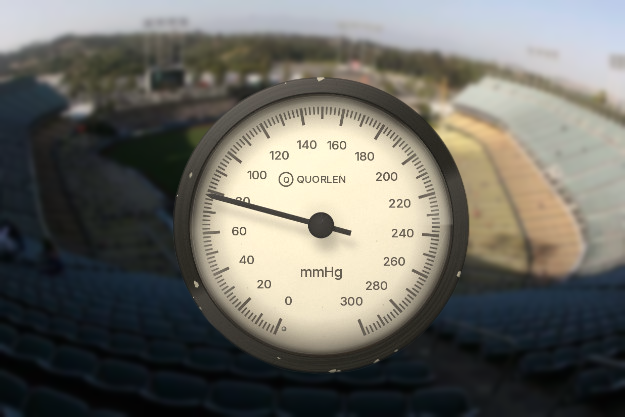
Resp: 78 mmHg
